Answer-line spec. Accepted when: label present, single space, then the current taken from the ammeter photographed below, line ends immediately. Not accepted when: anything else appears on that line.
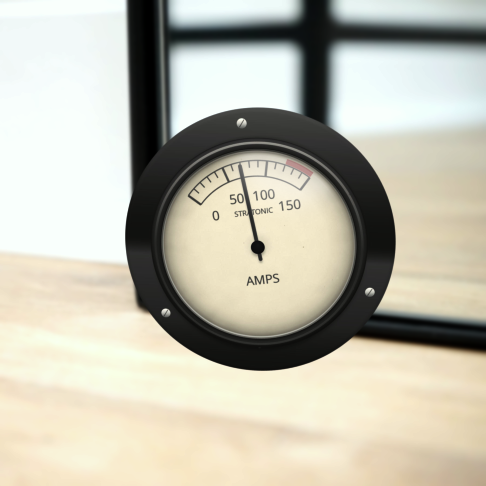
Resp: 70 A
